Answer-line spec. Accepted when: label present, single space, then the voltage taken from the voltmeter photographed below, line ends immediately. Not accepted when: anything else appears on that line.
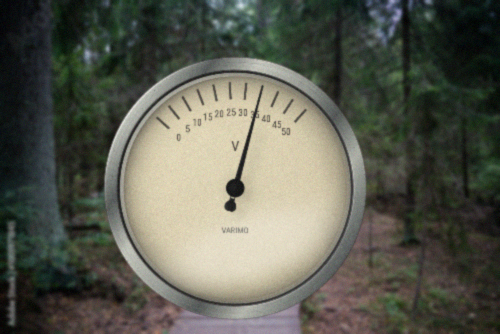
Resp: 35 V
